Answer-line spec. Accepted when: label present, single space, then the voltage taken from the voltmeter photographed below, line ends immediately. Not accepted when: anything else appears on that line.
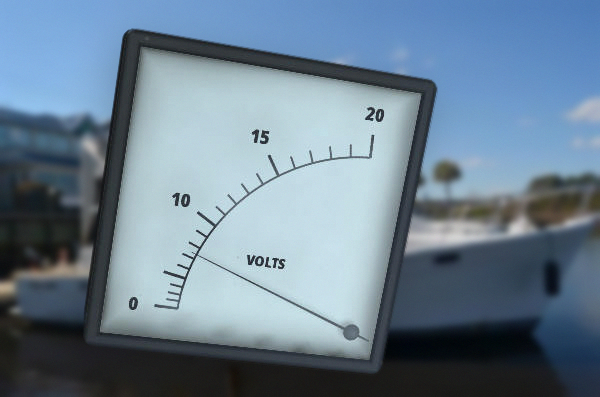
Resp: 7.5 V
